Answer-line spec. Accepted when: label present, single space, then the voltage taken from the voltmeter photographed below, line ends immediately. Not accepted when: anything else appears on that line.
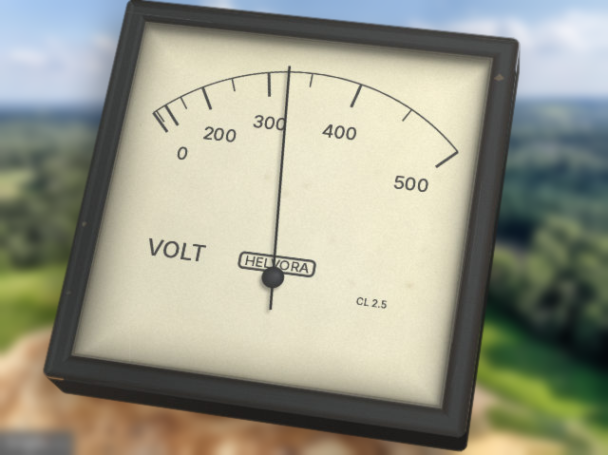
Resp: 325 V
